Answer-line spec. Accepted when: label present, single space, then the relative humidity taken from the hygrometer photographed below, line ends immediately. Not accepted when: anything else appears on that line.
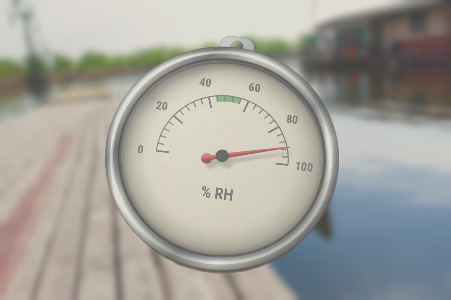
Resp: 92 %
